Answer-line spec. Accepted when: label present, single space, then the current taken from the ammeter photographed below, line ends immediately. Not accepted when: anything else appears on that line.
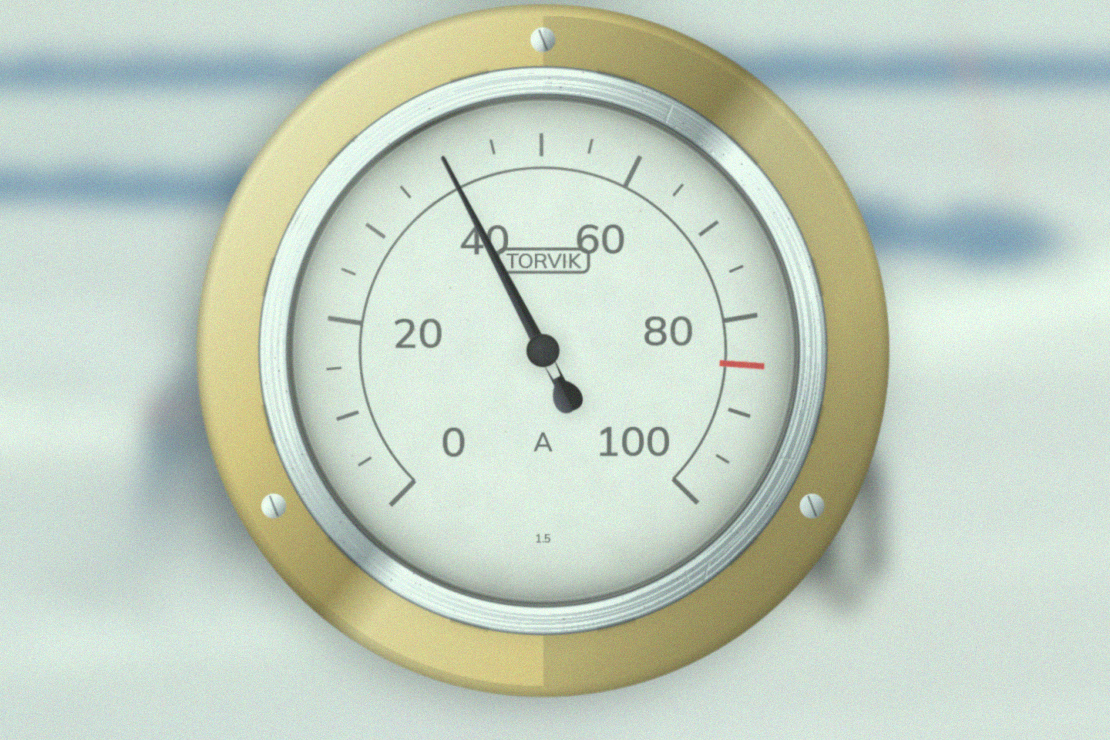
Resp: 40 A
